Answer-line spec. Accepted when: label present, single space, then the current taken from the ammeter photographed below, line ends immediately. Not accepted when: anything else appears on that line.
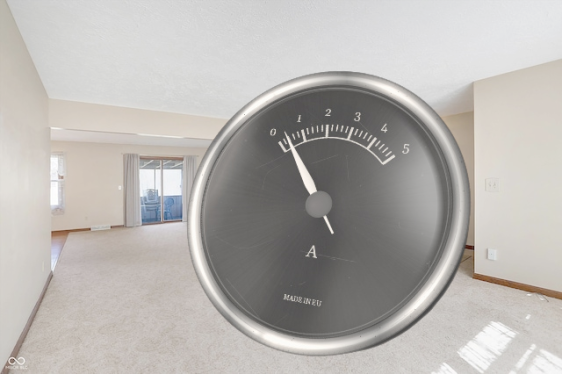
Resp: 0.4 A
